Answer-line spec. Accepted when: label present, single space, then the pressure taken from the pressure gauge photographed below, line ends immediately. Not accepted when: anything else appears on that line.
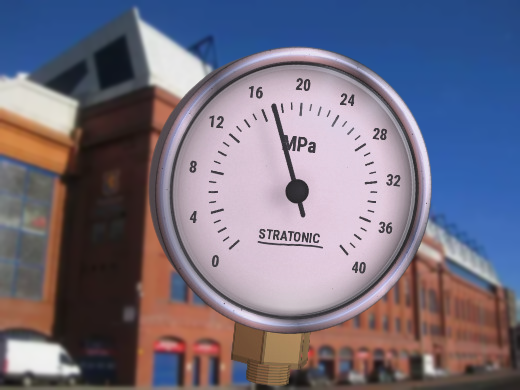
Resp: 17 MPa
